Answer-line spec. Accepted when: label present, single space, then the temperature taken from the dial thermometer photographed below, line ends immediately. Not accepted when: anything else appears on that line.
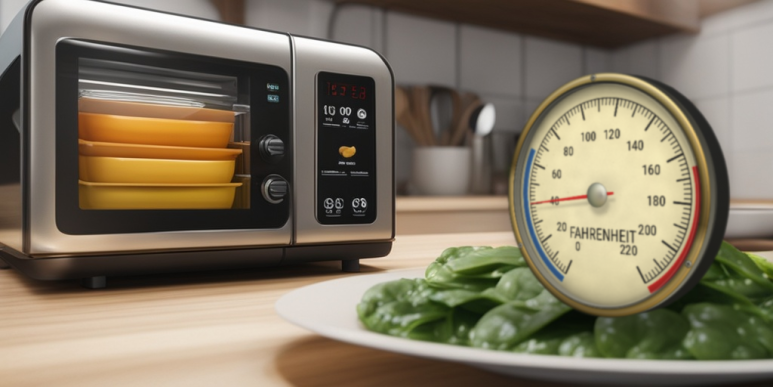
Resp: 40 °F
